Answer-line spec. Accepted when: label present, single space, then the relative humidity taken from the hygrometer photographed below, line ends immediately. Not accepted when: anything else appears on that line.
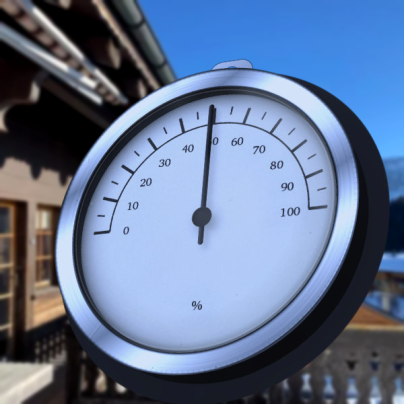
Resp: 50 %
